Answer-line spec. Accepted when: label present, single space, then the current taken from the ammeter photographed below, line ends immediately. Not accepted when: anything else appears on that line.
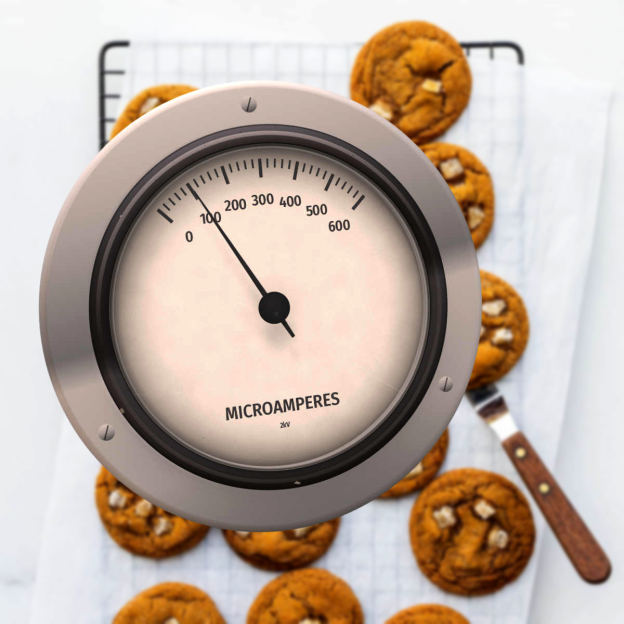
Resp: 100 µA
